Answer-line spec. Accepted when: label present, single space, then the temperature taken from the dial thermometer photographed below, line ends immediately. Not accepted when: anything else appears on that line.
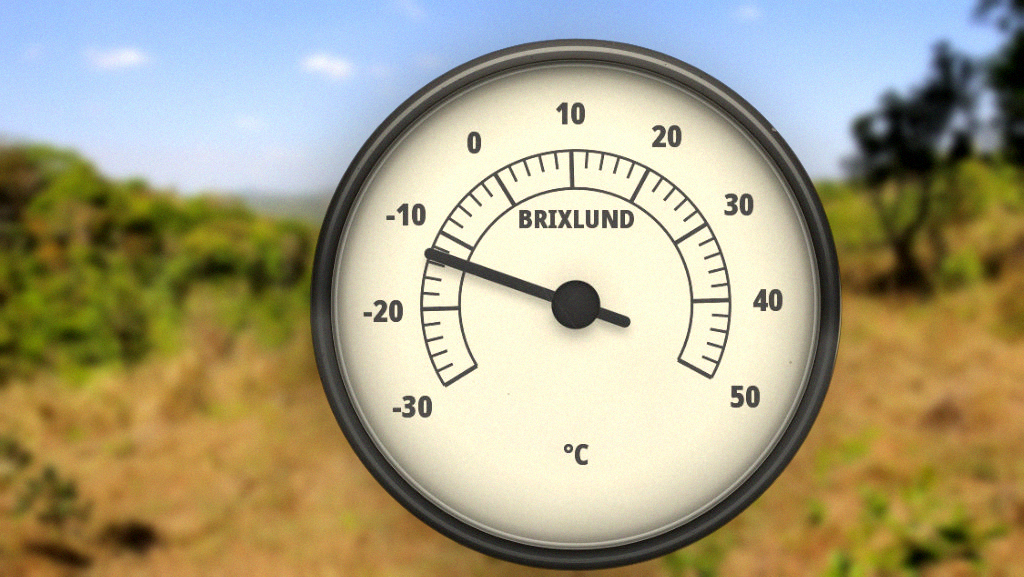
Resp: -13 °C
